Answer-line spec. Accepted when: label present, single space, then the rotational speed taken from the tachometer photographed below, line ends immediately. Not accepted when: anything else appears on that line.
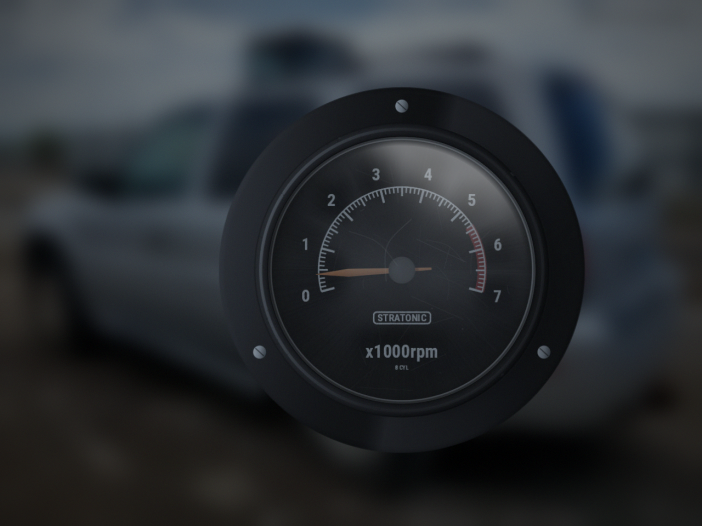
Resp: 400 rpm
